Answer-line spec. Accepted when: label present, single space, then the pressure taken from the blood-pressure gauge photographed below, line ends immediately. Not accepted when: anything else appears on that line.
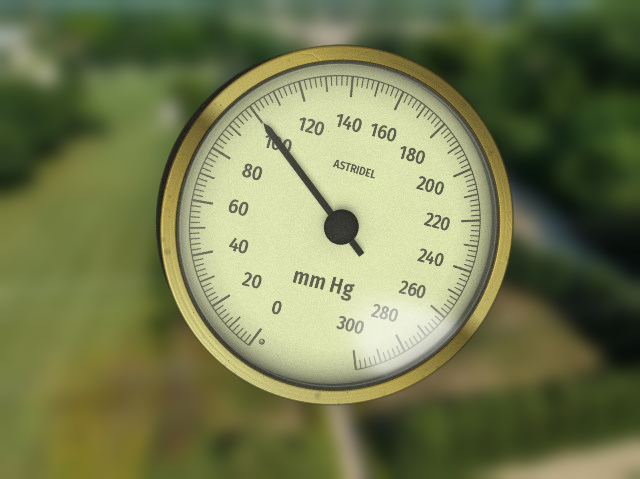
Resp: 100 mmHg
